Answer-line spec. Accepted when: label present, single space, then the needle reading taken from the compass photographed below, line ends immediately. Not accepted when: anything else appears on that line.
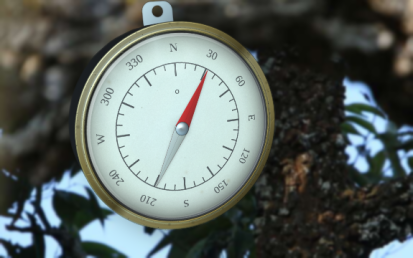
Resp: 30 °
